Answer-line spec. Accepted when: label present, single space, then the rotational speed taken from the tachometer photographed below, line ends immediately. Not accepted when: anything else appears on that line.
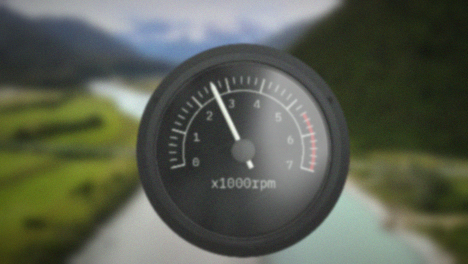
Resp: 2600 rpm
